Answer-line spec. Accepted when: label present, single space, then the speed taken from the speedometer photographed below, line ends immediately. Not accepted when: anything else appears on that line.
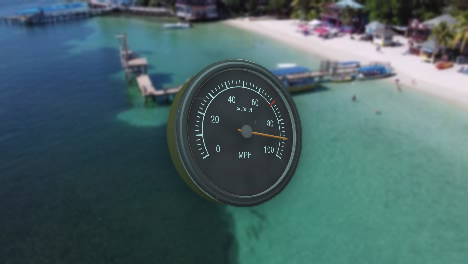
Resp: 90 mph
